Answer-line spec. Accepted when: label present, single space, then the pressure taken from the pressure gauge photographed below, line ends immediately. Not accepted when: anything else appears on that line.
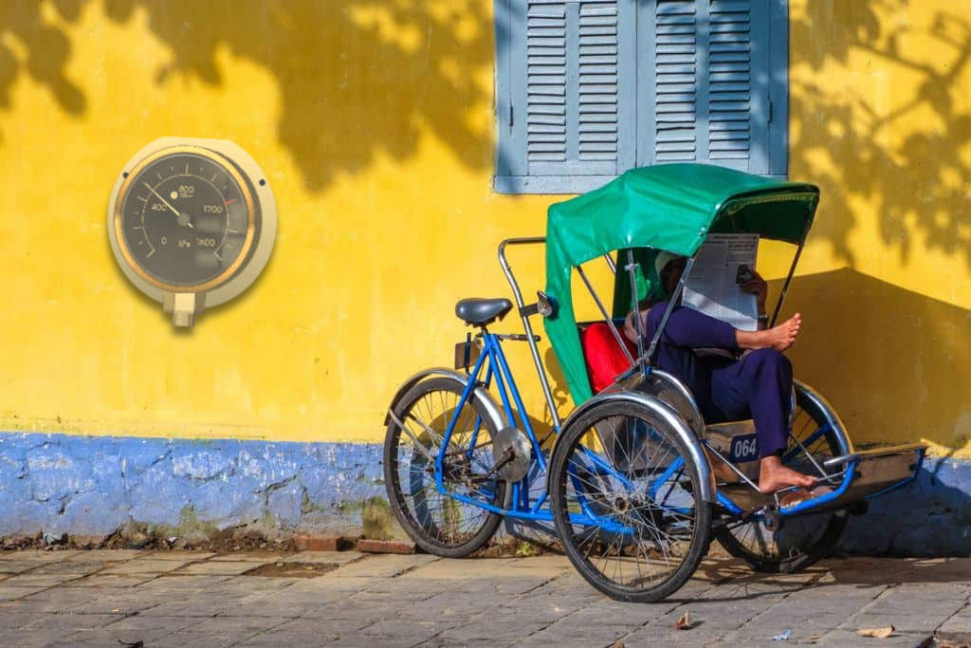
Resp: 500 kPa
